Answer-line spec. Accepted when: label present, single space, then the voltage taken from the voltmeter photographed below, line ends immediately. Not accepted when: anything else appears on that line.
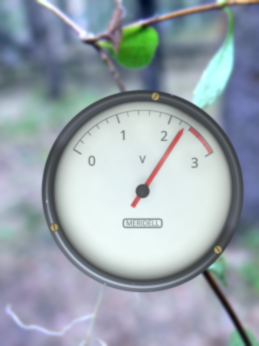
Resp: 2.3 V
